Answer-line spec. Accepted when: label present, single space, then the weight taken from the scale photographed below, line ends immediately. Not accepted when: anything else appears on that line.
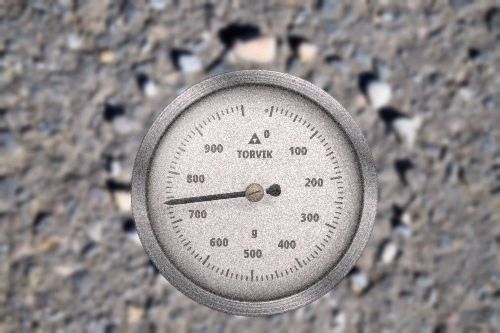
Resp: 740 g
